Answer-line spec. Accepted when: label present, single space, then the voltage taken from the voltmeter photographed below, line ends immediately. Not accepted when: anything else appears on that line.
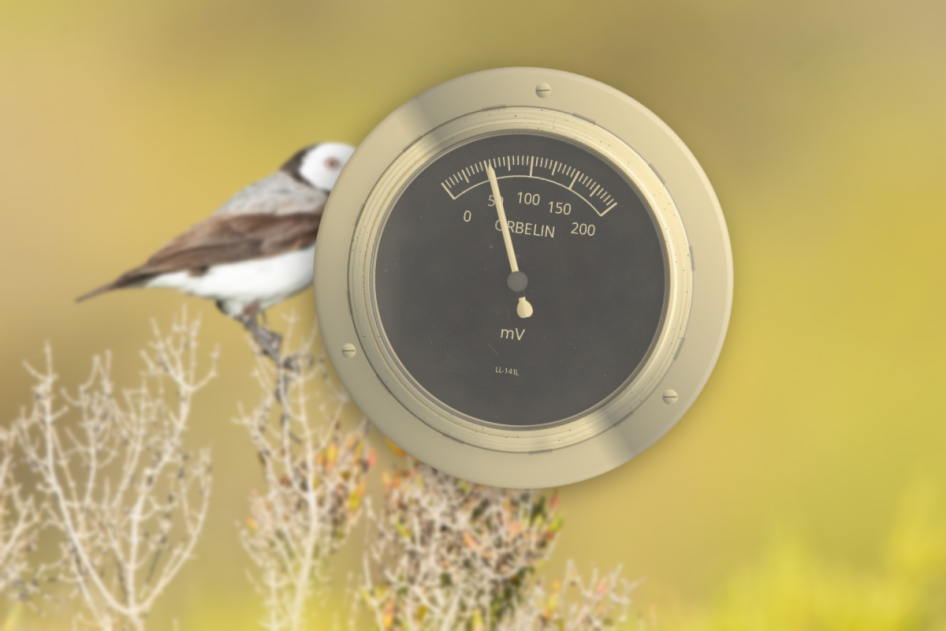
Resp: 55 mV
